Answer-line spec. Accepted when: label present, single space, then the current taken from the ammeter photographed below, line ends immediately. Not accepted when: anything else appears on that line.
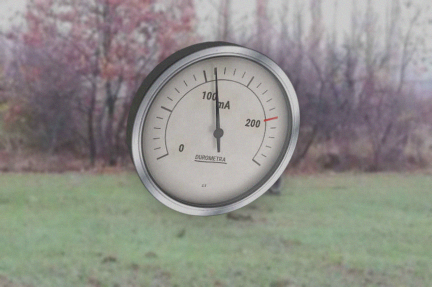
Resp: 110 mA
